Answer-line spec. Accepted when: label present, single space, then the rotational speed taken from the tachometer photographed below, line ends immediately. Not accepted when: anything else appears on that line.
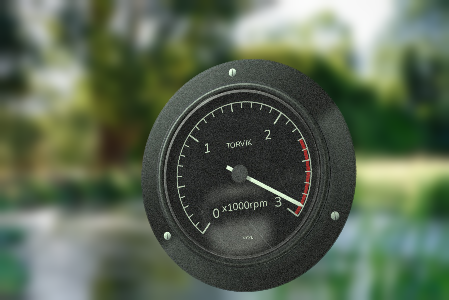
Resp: 2900 rpm
